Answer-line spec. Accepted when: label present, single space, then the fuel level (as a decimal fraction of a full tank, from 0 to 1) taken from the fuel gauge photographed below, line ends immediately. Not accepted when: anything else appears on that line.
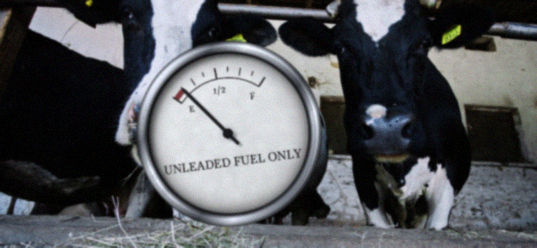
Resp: 0.125
